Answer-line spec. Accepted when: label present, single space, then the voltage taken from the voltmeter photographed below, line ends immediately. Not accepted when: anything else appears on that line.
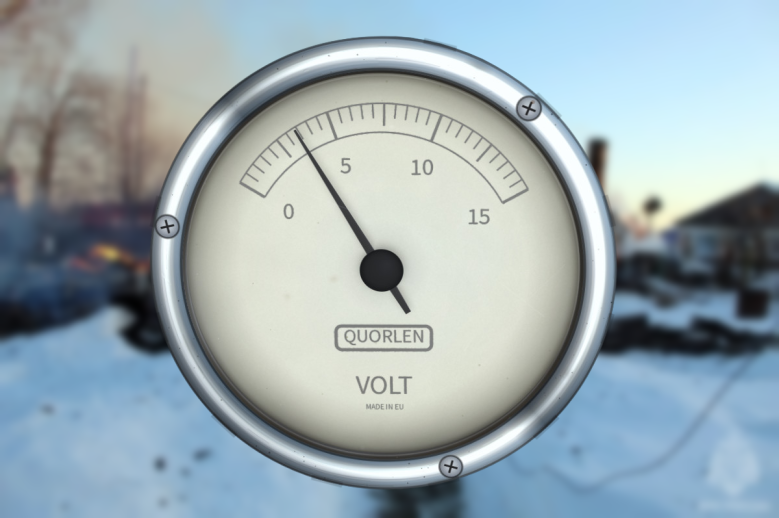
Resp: 3.5 V
